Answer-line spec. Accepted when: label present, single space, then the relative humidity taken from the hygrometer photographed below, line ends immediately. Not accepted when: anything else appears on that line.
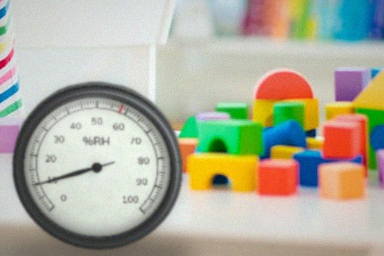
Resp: 10 %
